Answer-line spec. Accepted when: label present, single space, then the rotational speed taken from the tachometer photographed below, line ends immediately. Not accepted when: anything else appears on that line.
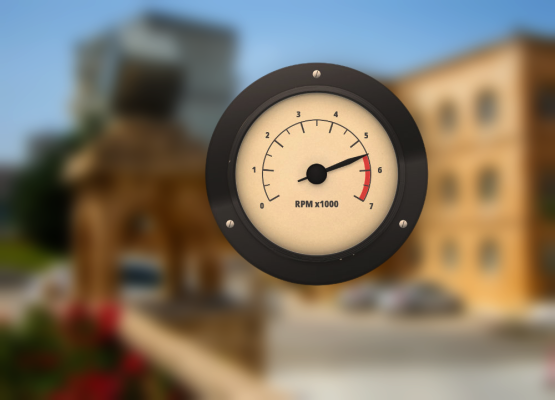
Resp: 5500 rpm
